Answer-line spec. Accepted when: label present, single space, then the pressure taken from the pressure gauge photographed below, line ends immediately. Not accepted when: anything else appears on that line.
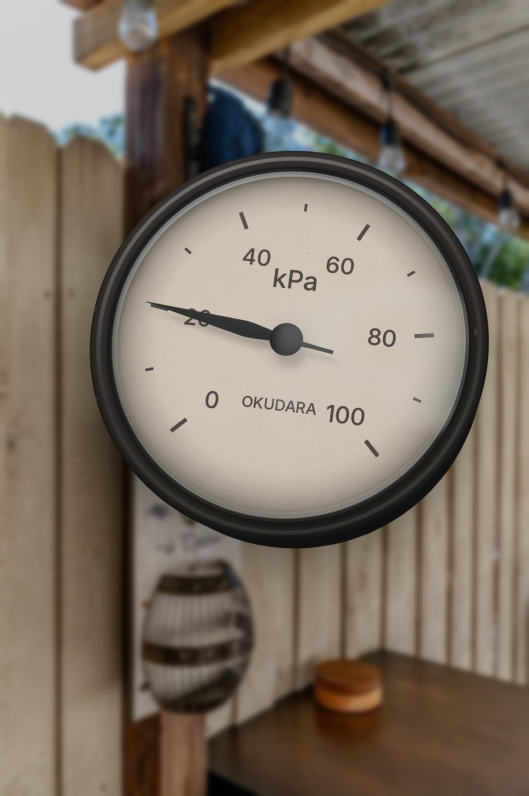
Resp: 20 kPa
